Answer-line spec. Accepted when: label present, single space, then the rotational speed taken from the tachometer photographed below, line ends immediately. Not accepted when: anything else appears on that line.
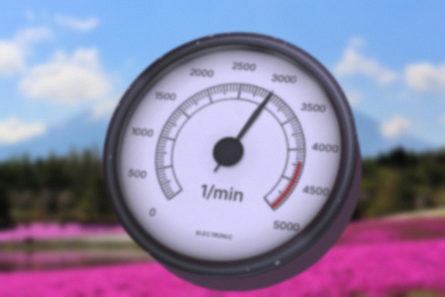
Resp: 3000 rpm
